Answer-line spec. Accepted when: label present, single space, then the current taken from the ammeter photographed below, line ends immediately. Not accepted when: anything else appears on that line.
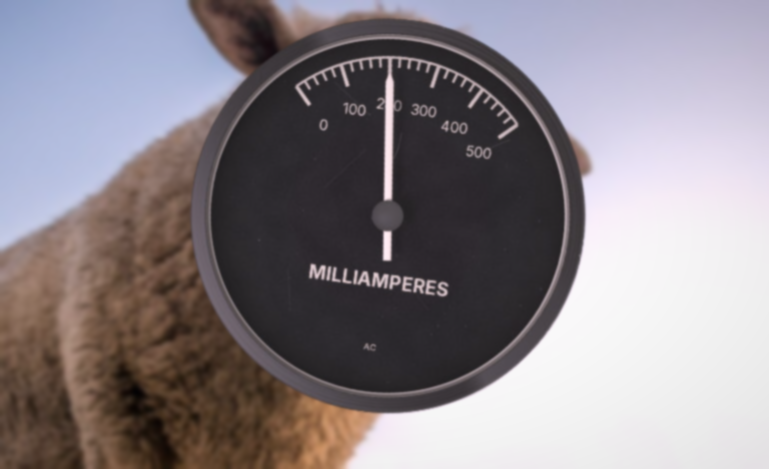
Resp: 200 mA
